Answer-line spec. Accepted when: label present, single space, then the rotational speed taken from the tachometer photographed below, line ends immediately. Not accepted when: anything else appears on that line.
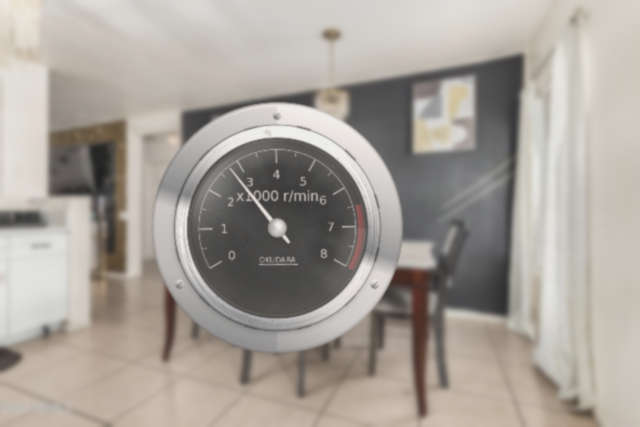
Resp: 2750 rpm
